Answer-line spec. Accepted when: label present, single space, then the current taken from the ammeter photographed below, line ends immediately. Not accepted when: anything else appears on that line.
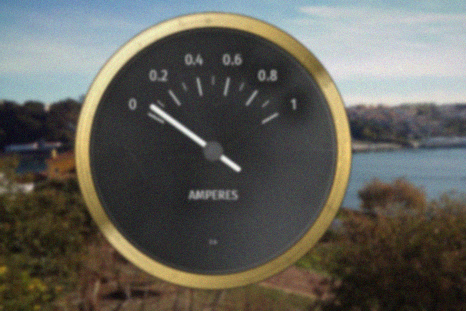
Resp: 0.05 A
